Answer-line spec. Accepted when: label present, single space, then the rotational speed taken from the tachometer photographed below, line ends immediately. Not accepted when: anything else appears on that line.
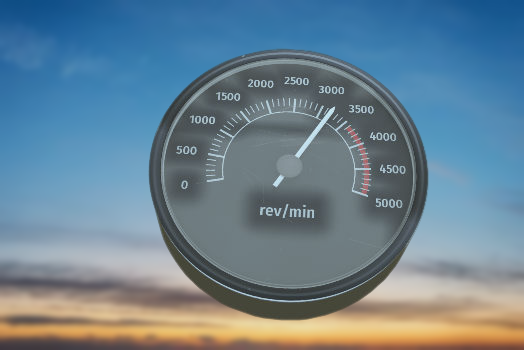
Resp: 3200 rpm
